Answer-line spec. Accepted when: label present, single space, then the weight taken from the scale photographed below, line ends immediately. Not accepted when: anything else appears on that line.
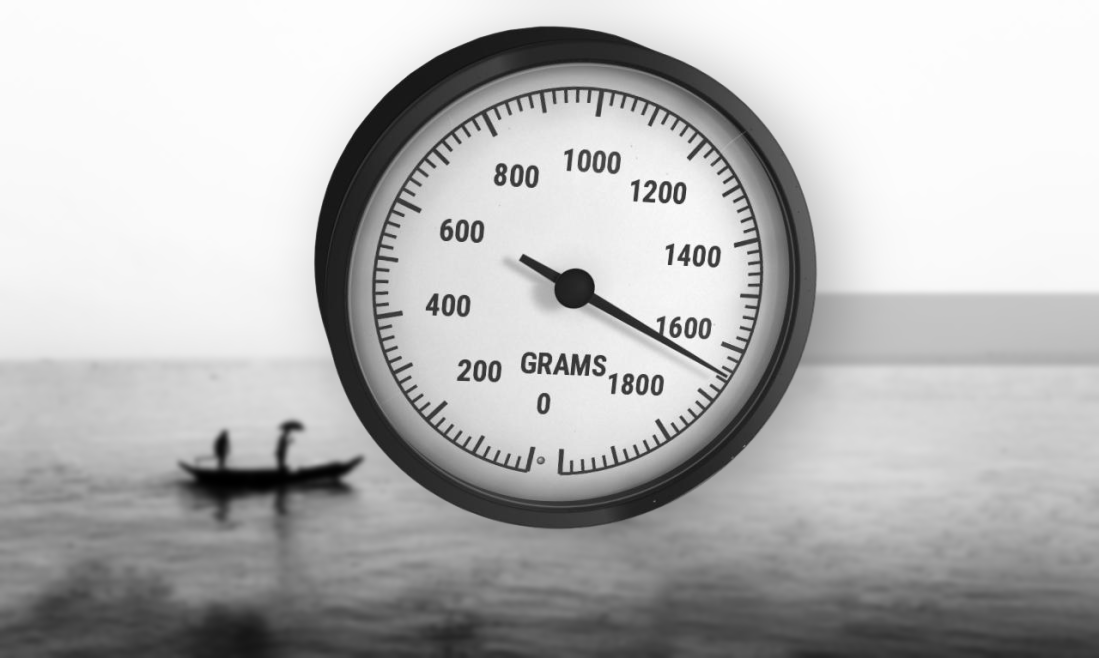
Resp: 1650 g
